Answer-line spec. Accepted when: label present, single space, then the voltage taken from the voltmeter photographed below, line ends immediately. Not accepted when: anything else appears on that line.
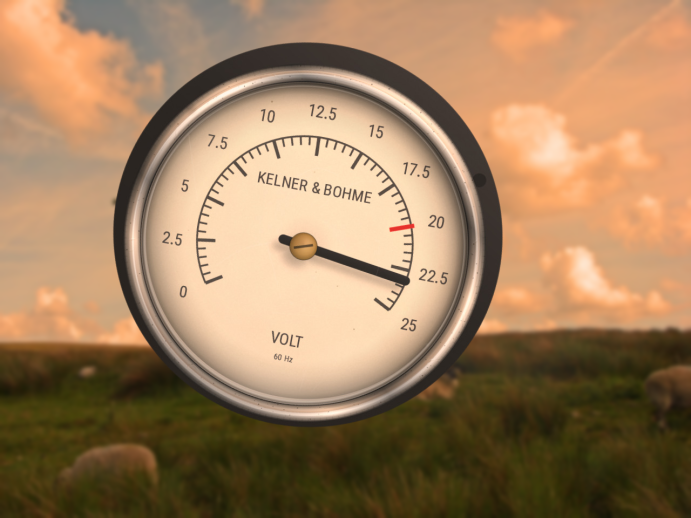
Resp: 23 V
